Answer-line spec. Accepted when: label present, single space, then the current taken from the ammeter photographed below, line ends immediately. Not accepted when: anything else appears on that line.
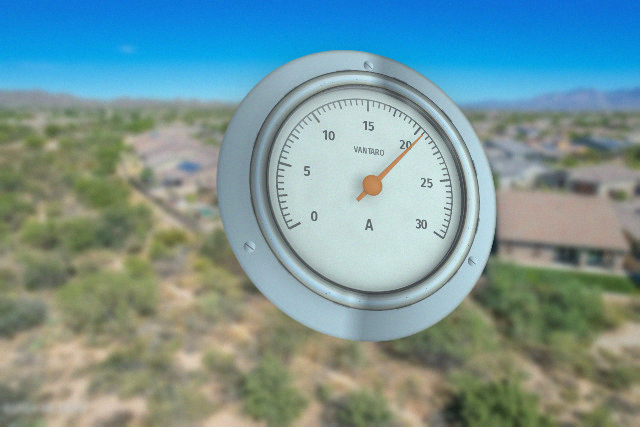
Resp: 20.5 A
